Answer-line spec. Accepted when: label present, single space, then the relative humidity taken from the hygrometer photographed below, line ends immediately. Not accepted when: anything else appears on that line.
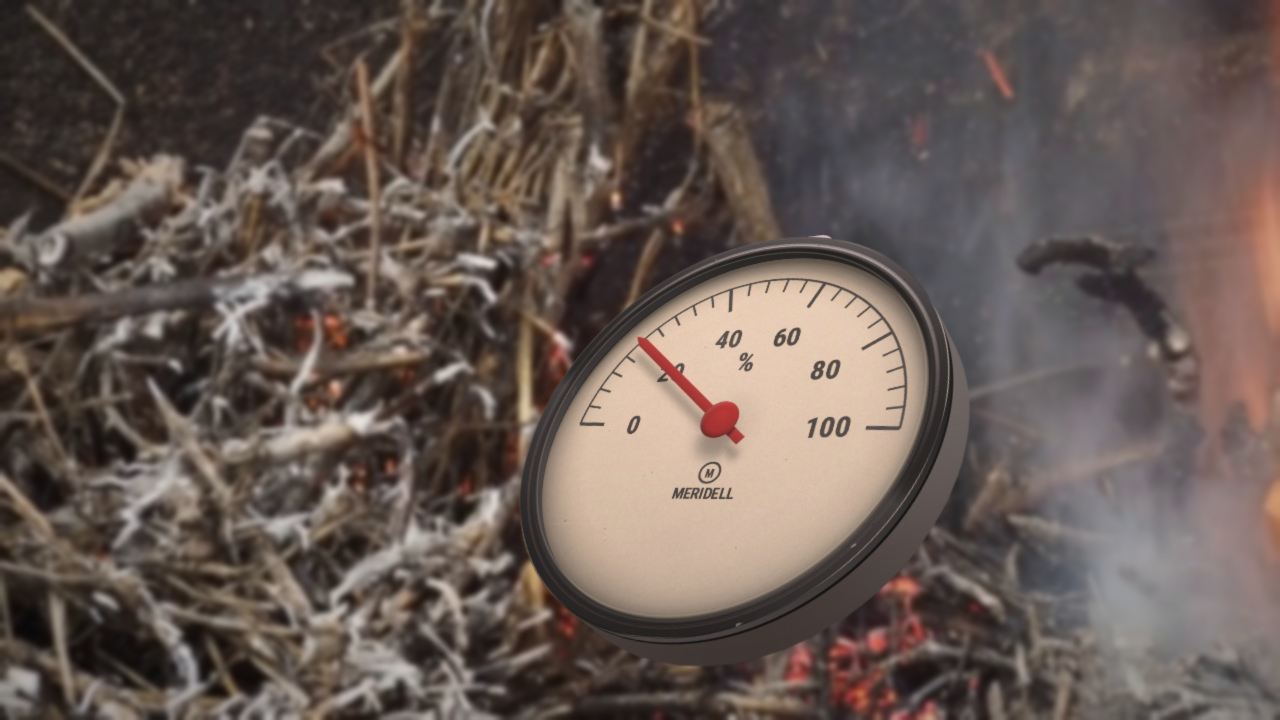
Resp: 20 %
